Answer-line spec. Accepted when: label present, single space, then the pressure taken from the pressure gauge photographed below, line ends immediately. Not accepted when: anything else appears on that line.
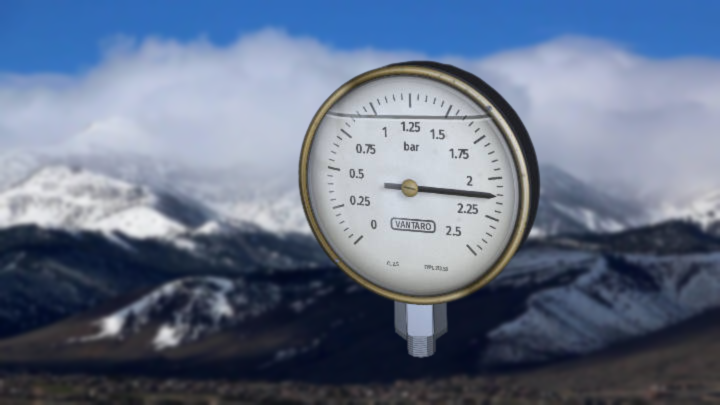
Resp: 2.1 bar
